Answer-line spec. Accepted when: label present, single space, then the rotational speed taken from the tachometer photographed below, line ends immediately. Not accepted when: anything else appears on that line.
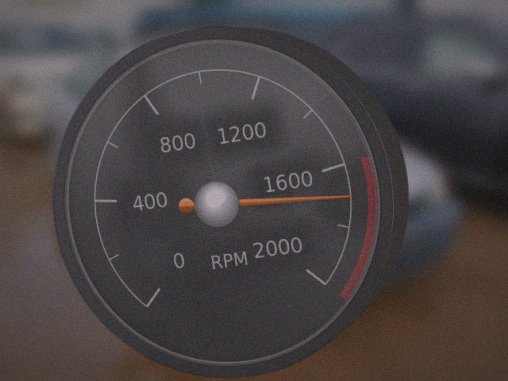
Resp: 1700 rpm
